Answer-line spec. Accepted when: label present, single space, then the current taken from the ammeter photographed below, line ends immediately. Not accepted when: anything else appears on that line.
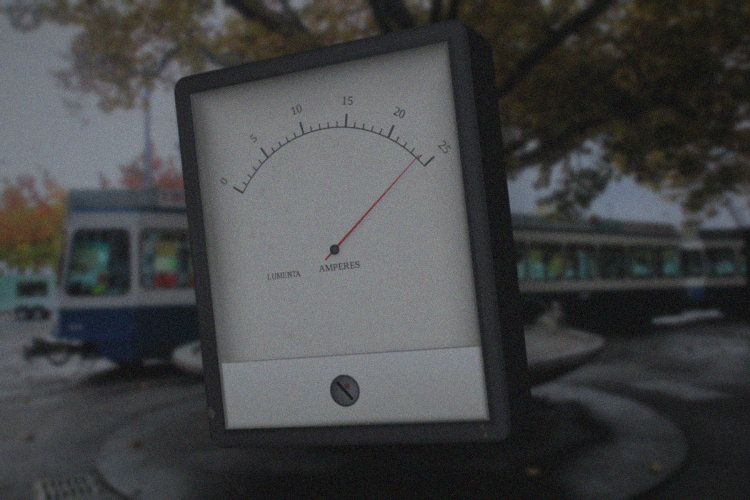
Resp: 24 A
